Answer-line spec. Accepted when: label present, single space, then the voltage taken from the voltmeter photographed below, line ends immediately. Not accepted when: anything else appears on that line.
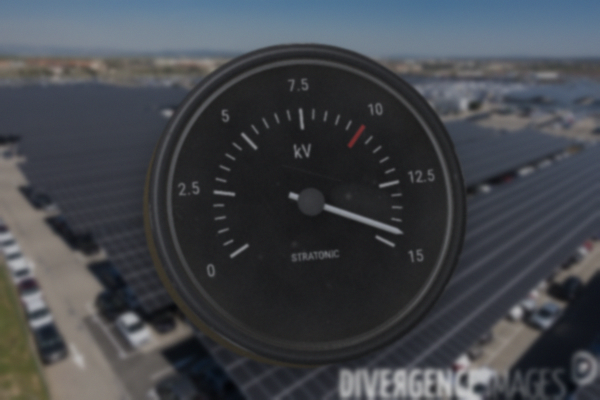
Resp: 14.5 kV
